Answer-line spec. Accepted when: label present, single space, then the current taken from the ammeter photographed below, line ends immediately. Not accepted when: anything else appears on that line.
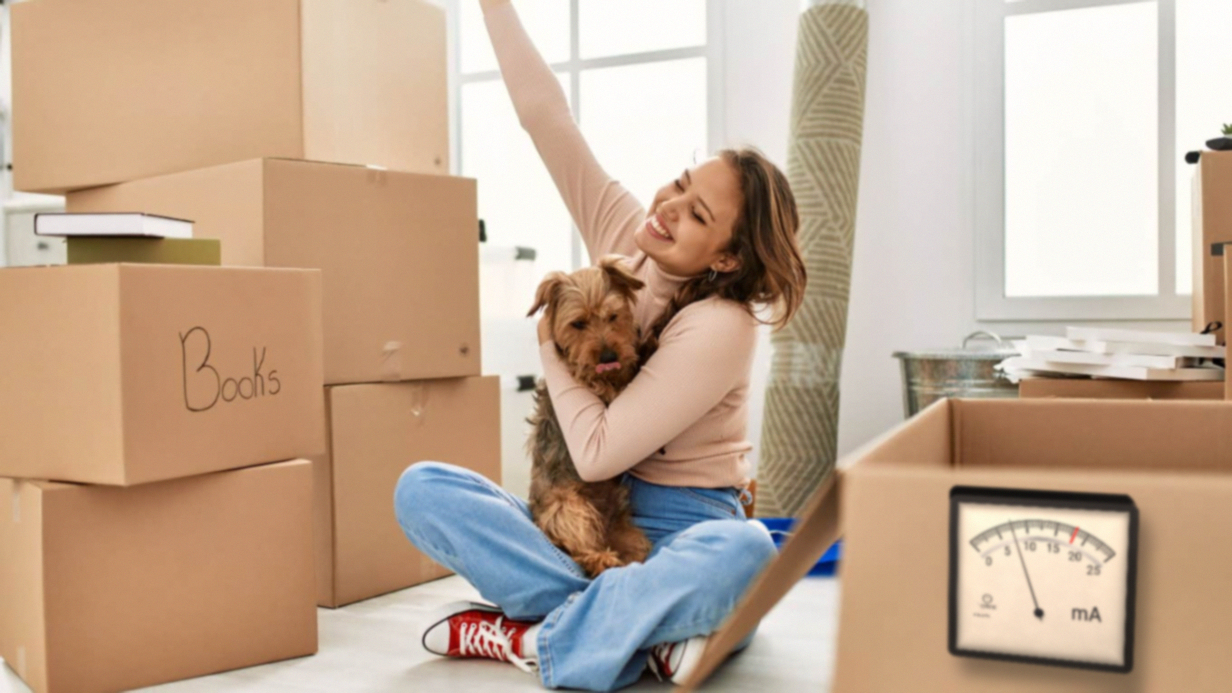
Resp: 7.5 mA
